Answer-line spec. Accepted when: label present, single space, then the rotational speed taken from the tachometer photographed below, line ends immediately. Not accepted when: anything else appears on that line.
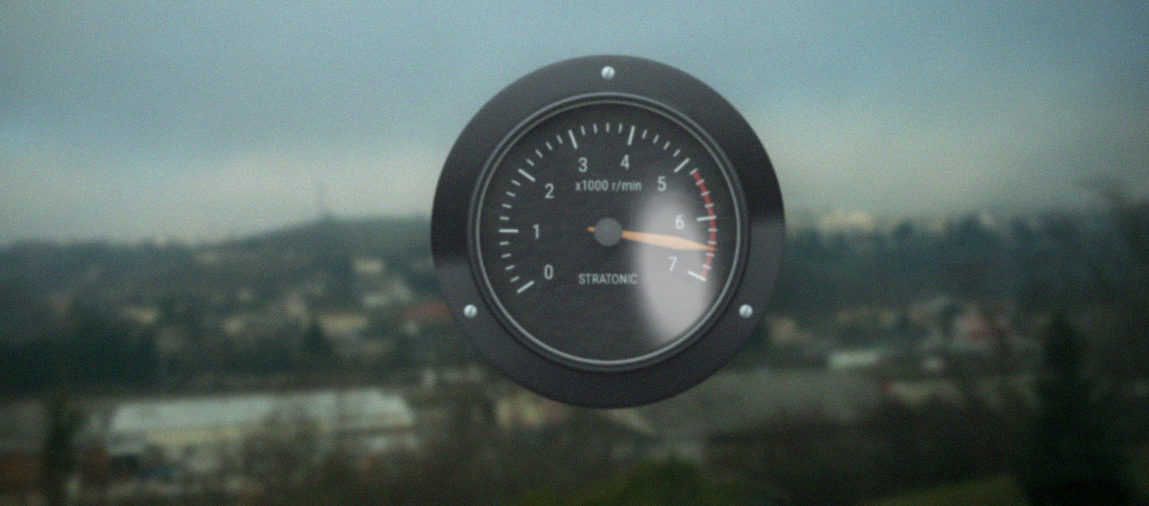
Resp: 6500 rpm
